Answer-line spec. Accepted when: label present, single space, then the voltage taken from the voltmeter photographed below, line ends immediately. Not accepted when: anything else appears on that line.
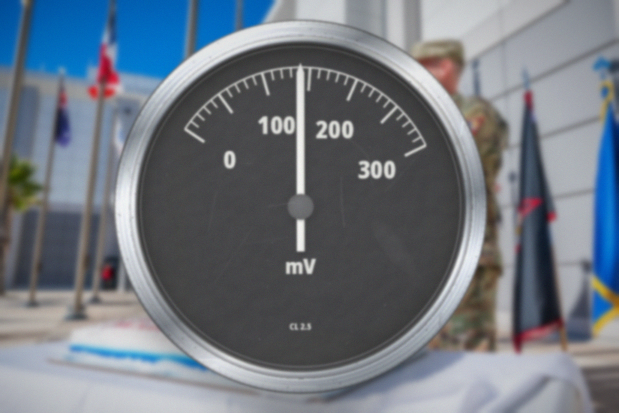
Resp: 140 mV
